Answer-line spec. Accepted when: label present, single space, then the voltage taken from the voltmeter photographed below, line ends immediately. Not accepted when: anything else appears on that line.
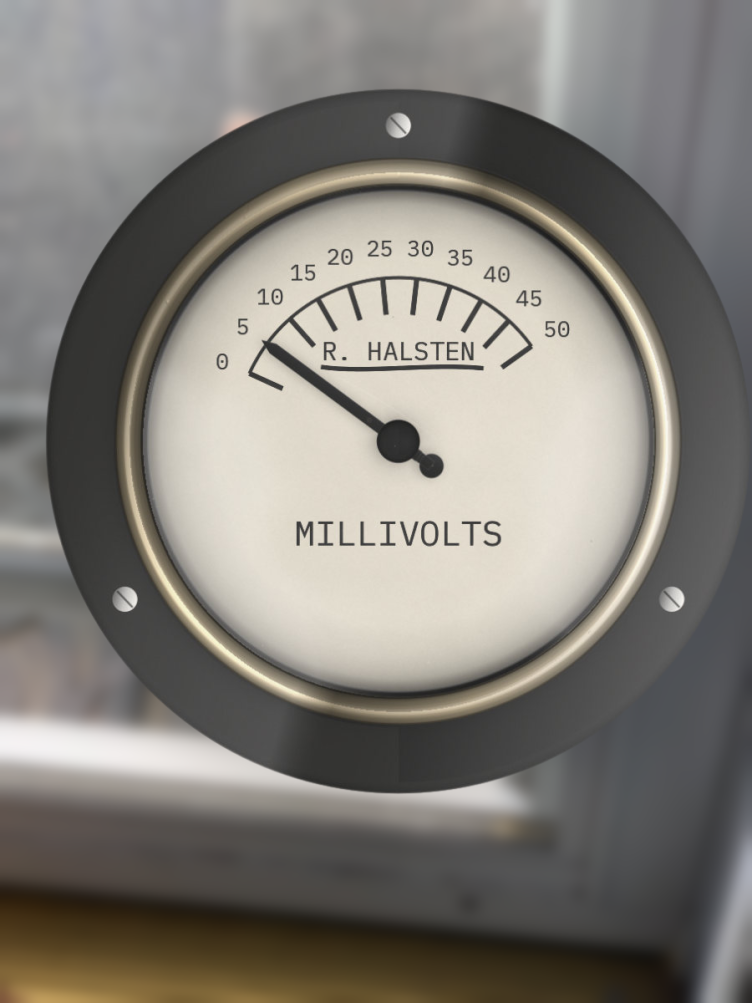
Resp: 5 mV
